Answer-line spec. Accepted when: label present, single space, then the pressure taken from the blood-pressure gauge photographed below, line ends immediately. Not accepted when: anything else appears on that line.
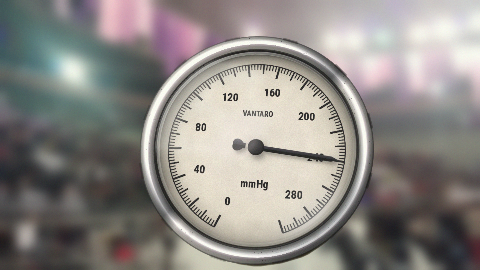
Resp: 240 mmHg
